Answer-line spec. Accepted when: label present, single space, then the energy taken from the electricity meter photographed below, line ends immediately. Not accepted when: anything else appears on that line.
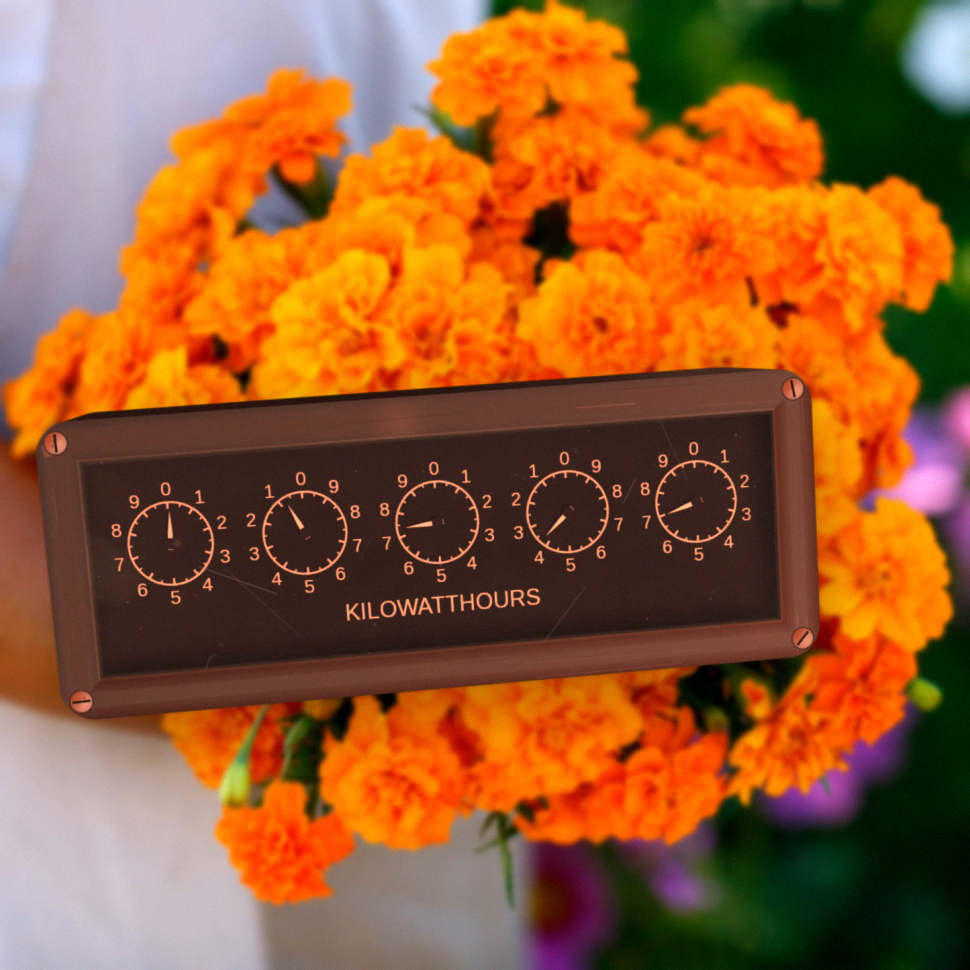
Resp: 737 kWh
